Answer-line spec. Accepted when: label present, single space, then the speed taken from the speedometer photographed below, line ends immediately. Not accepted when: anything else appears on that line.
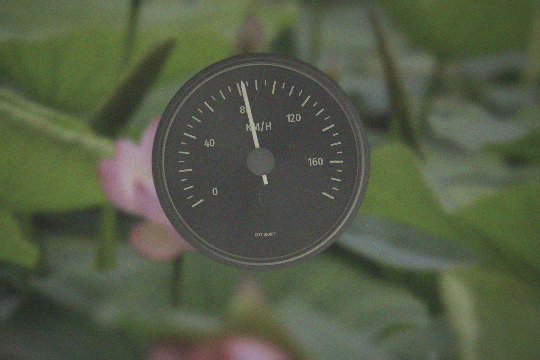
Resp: 82.5 km/h
